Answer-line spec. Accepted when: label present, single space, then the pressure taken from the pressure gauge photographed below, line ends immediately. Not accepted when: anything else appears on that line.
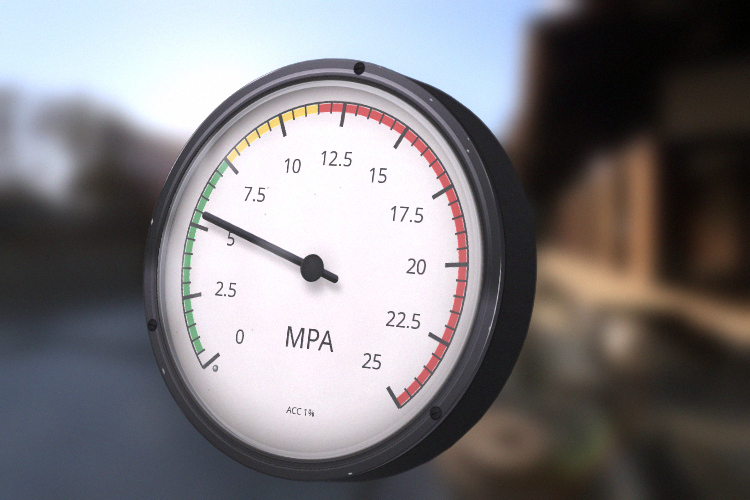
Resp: 5.5 MPa
